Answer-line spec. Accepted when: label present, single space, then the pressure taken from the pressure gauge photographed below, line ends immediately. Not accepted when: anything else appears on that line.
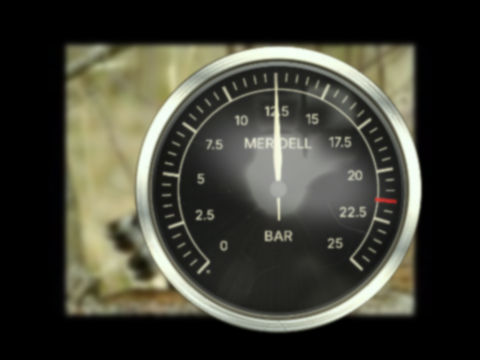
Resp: 12.5 bar
